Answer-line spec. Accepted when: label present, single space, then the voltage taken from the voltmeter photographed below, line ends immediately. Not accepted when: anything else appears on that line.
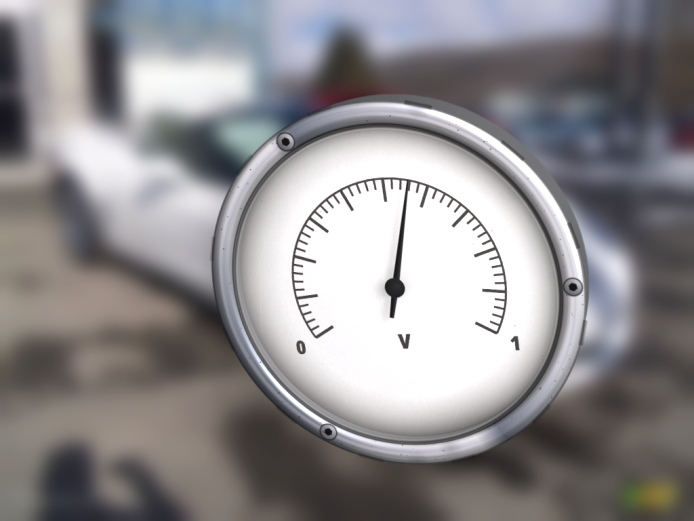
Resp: 0.56 V
